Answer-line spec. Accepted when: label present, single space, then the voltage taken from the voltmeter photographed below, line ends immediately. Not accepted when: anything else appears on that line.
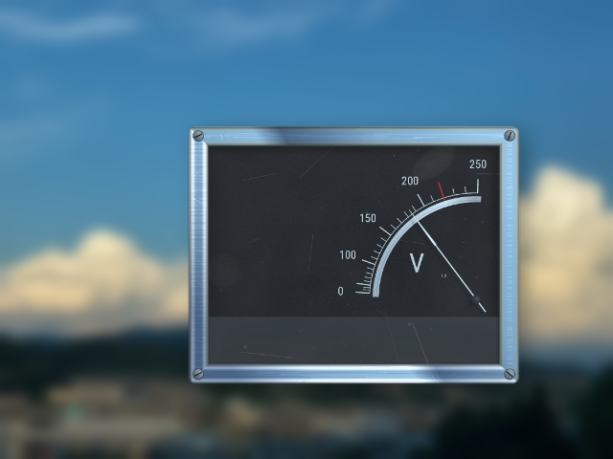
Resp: 185 V
